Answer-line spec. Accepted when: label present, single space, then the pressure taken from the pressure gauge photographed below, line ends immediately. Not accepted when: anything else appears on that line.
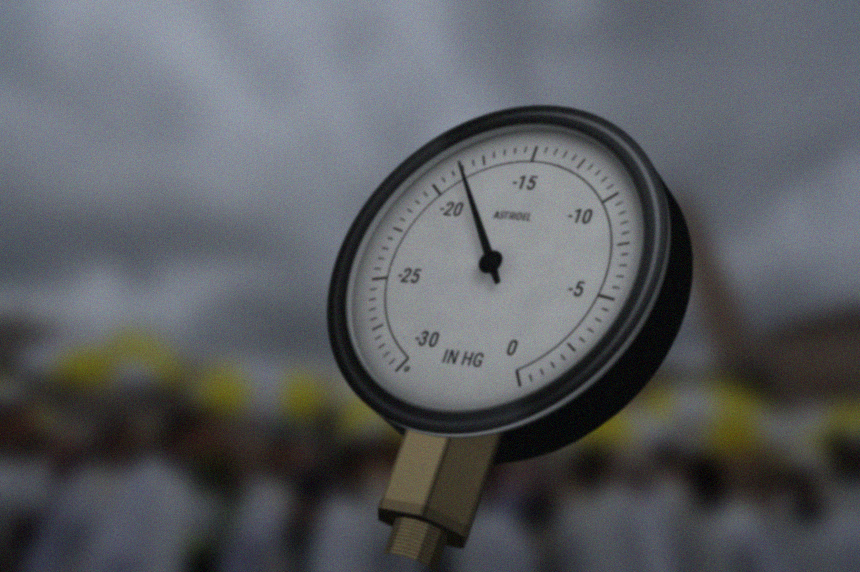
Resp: -18.5 inHg
